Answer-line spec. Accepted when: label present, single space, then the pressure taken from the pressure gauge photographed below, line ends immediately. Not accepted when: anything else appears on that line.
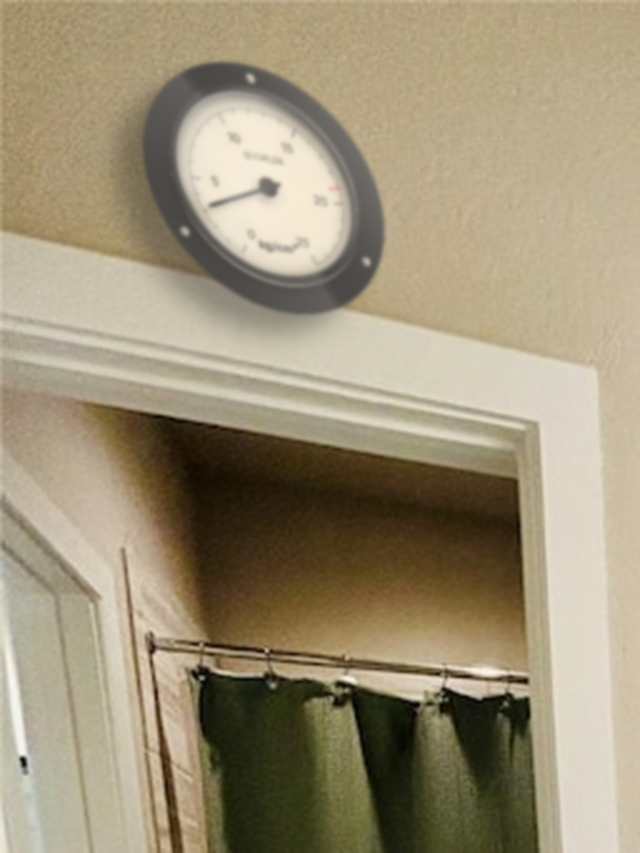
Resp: 3 kg/cm²
